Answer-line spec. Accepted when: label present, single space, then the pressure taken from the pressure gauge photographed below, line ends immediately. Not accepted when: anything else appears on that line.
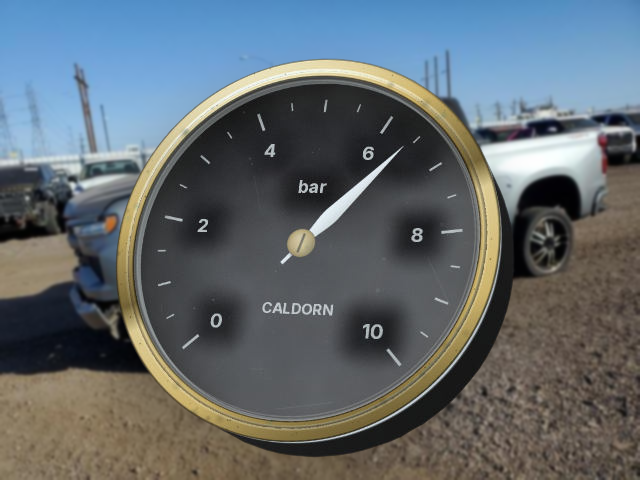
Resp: 6.5 bar
